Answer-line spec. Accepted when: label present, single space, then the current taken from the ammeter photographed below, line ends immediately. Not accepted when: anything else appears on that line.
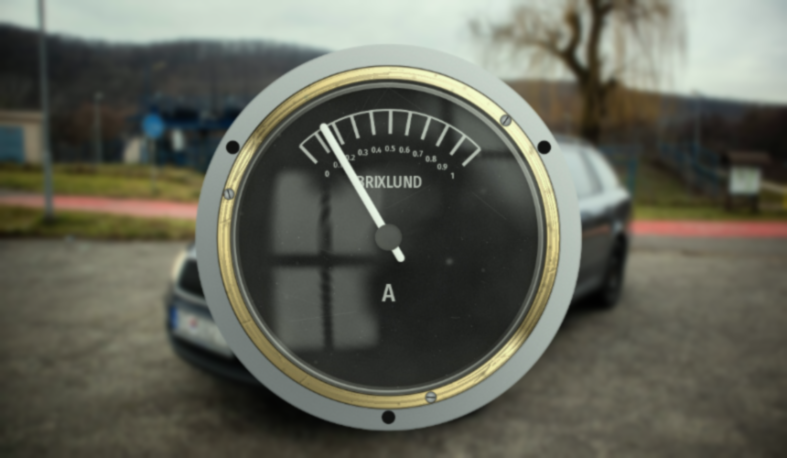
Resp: 0.15 A
